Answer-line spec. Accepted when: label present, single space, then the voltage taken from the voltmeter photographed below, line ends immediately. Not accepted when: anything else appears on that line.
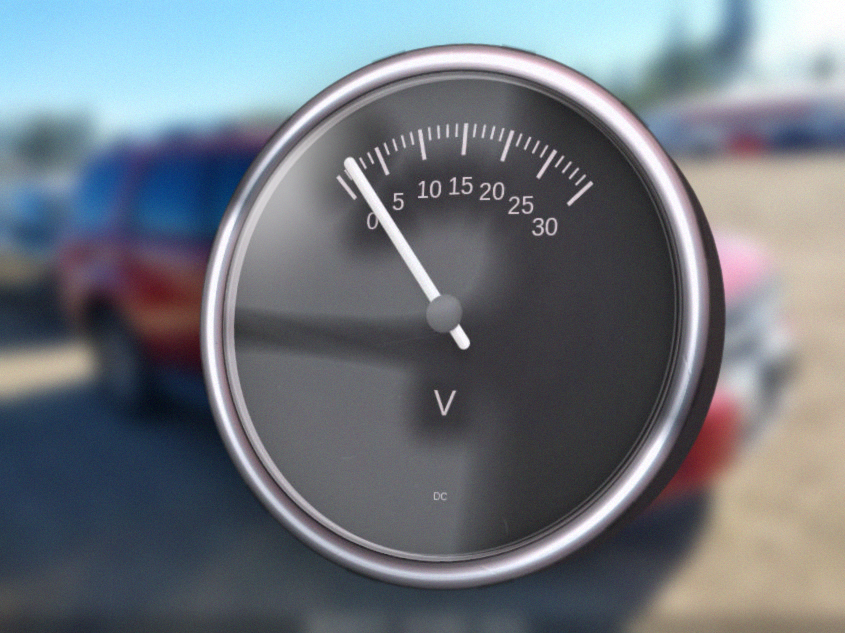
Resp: 2 V
